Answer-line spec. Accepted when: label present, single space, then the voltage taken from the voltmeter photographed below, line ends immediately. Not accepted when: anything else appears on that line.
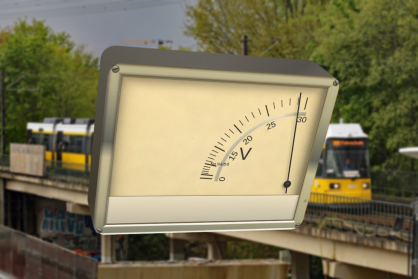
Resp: 29 V
